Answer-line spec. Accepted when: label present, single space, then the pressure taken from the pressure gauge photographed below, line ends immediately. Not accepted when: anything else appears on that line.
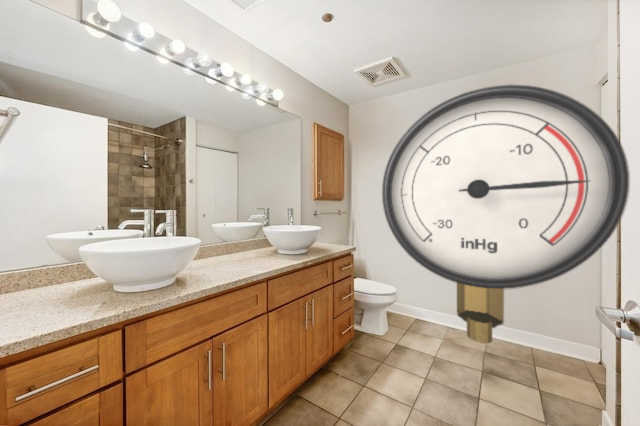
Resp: -5 inHg
